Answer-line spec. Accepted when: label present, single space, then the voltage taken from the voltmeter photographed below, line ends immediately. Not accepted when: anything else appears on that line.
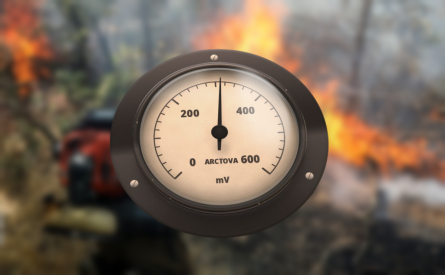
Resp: 310 mV
